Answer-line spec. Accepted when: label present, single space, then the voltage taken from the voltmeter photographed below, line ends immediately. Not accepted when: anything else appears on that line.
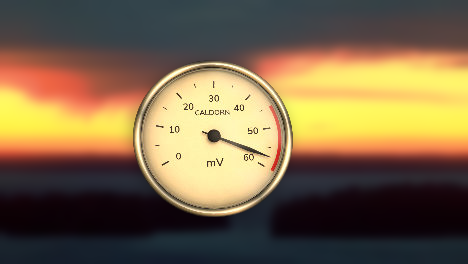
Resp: 57.5 mV
